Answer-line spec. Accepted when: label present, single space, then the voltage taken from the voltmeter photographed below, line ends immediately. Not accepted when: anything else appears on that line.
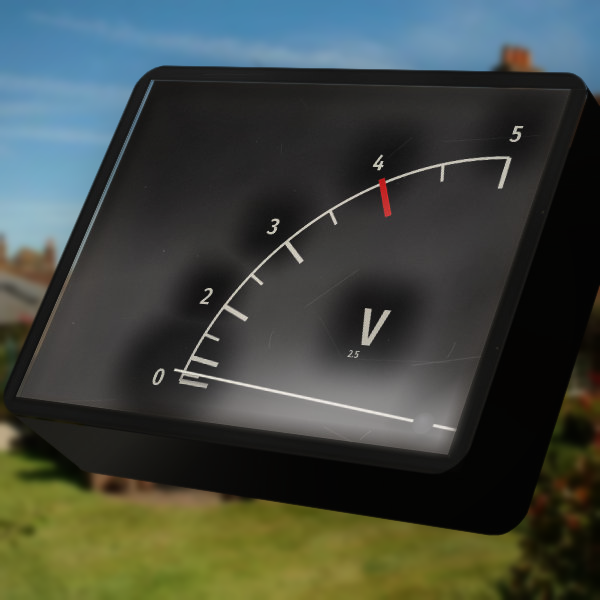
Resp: 0.5 V
